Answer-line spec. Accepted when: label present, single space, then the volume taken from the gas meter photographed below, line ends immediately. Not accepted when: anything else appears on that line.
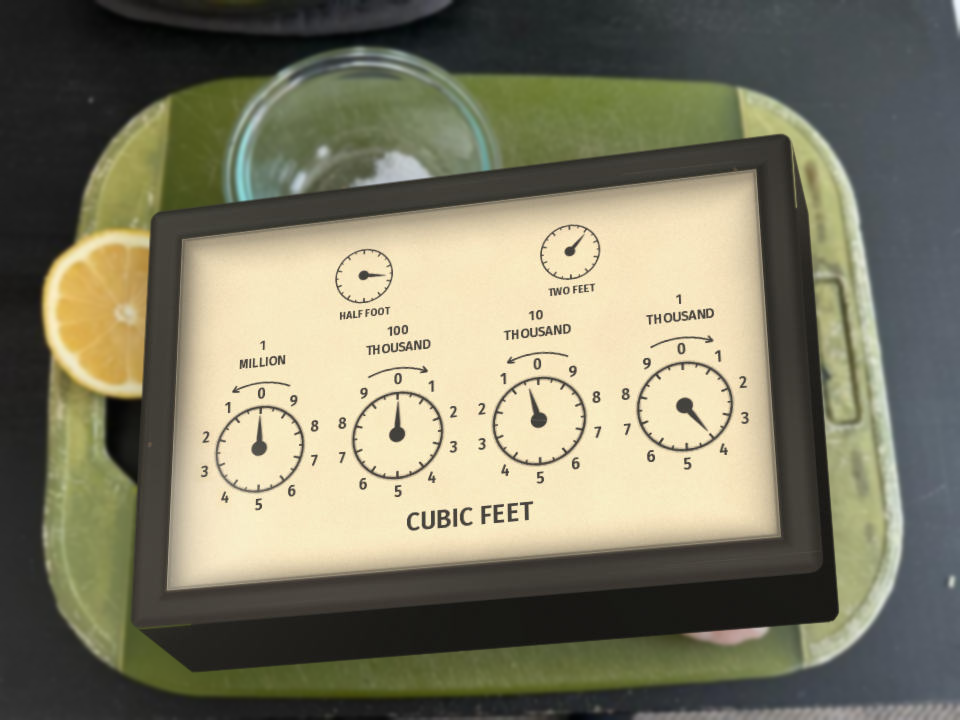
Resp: 400 ft³
